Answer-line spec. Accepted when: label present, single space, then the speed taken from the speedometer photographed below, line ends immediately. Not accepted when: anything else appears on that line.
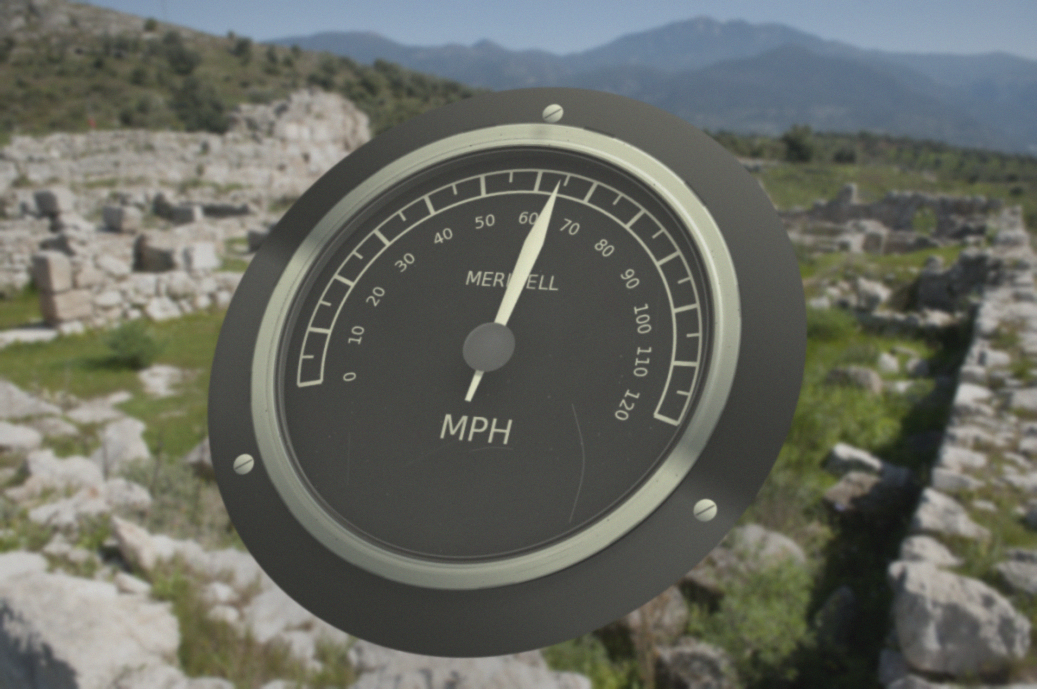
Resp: 65 mph
